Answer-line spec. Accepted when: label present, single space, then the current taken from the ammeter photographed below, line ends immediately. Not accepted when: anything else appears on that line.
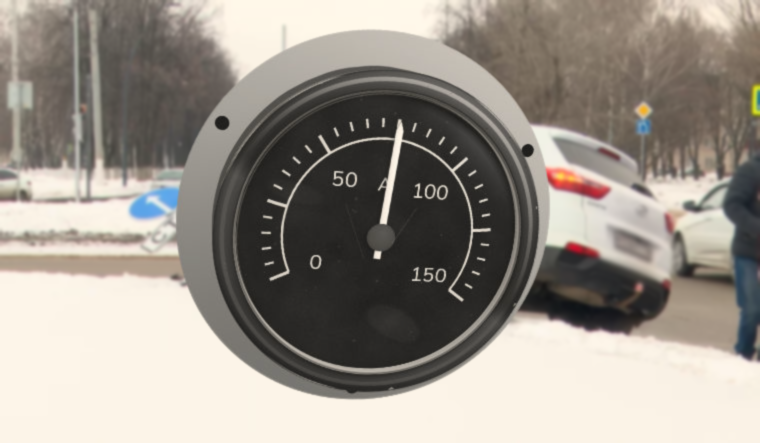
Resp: 75 A
